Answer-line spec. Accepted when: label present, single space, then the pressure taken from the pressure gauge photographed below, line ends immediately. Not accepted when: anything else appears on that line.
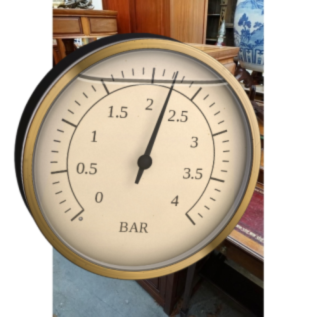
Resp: 2.2 bar
